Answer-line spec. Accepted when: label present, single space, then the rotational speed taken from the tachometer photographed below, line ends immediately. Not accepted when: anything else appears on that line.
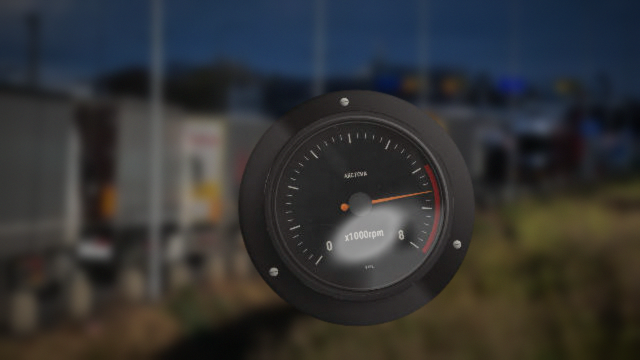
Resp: 6600 rpm
